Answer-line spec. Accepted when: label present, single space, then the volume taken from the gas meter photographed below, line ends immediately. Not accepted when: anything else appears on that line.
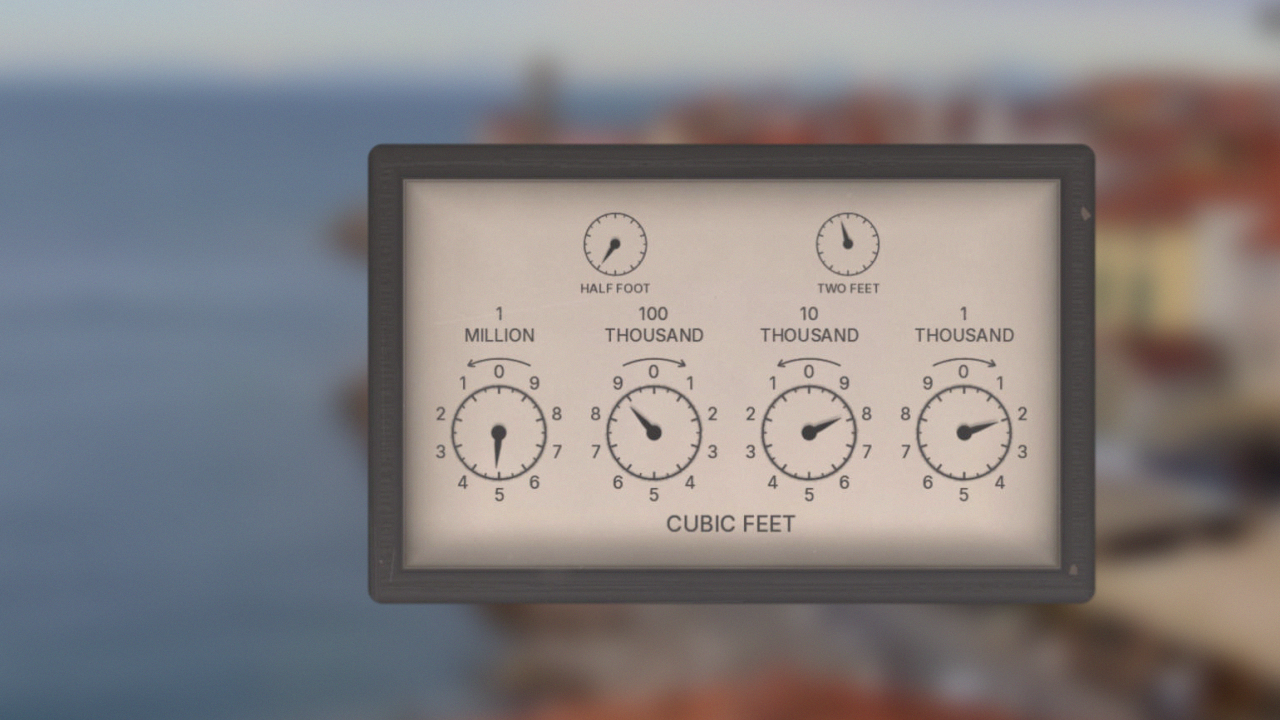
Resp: 488200 ft³
